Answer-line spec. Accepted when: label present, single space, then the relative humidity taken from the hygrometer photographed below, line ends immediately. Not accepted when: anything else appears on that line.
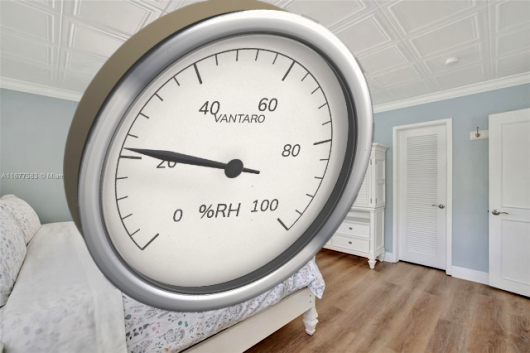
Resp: 22 %
